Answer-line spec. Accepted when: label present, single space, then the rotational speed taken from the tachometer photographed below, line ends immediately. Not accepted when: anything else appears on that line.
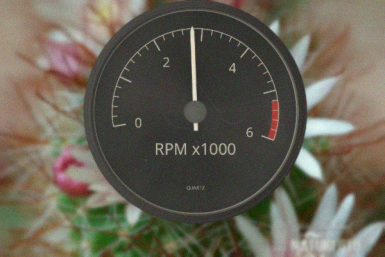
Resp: 2800 rpm
